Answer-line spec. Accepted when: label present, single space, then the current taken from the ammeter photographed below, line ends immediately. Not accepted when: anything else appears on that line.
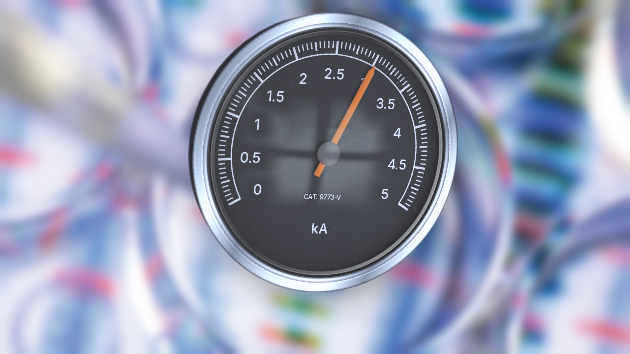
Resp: 3 kA
